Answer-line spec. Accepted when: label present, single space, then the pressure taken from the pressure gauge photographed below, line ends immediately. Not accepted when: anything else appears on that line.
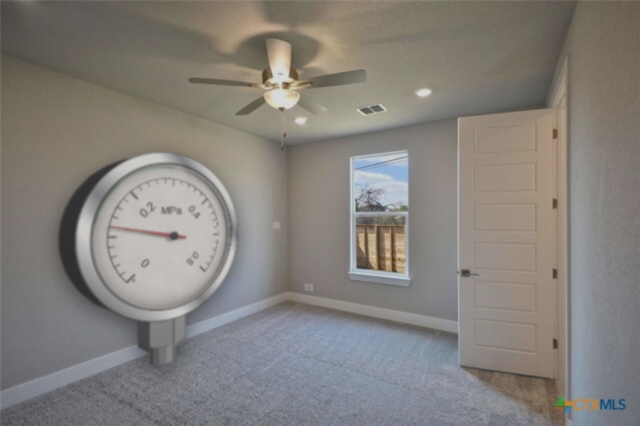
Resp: 0.12 MPa
